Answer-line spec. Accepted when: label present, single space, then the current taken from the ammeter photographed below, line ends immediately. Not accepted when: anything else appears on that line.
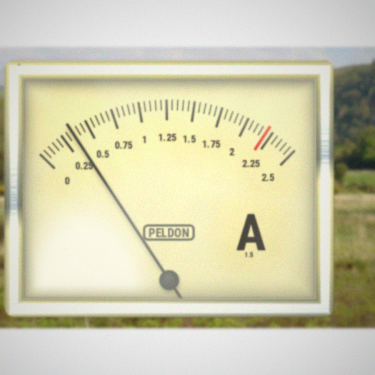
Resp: 0.35 A
